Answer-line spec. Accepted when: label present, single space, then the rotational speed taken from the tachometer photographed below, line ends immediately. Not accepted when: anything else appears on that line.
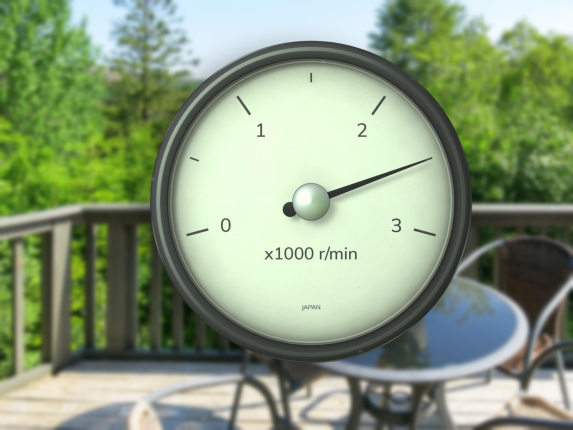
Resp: 2500 rpm
